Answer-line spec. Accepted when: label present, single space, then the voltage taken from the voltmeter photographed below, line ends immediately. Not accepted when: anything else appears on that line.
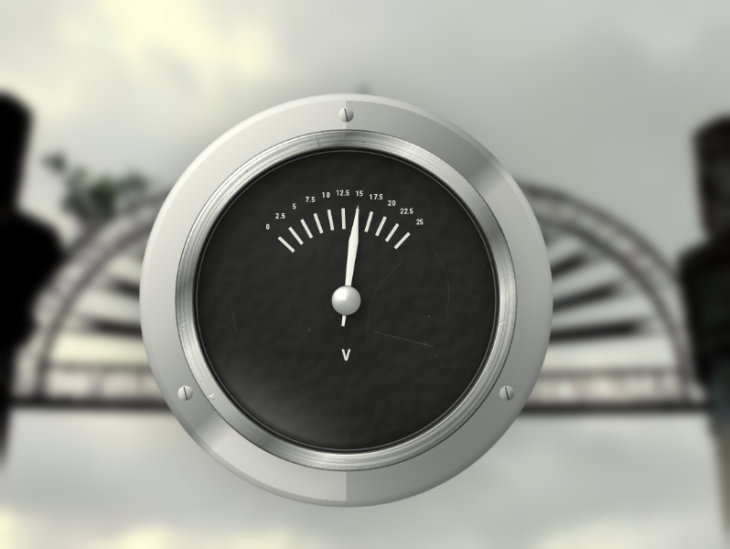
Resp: 15 V
